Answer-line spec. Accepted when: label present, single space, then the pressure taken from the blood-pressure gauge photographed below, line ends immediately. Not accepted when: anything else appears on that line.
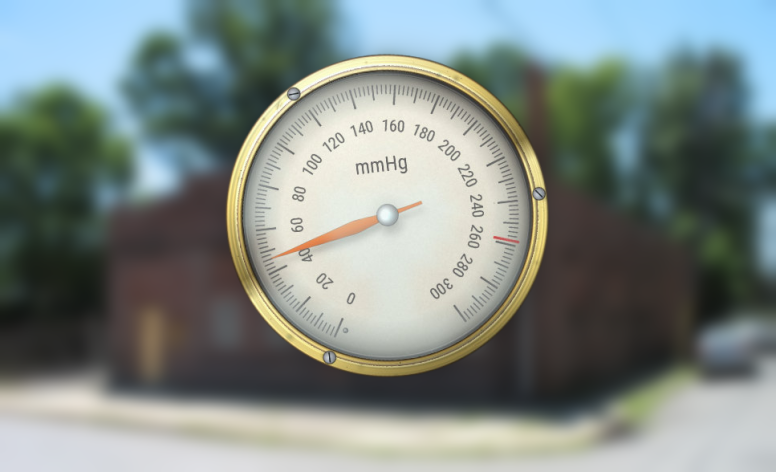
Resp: 46 mmHg
